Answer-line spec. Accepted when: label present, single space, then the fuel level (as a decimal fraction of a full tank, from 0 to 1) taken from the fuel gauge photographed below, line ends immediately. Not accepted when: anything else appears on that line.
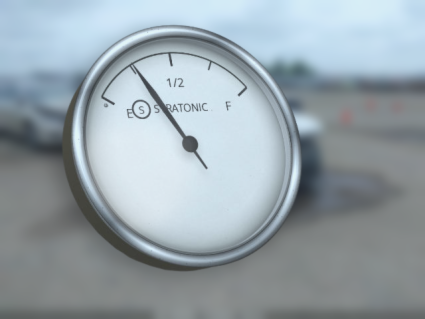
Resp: 0.25
